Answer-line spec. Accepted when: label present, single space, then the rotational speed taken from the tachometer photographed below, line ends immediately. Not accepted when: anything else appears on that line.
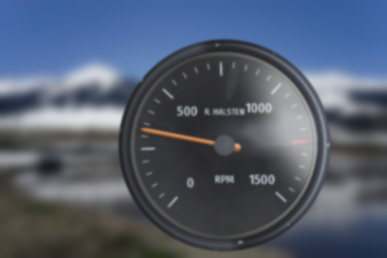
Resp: 325 rpm
